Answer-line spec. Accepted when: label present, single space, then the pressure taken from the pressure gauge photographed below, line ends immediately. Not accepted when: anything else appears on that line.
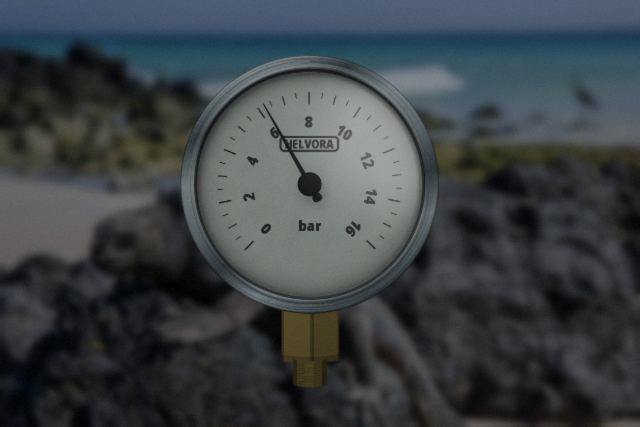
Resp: 6.25 bar
